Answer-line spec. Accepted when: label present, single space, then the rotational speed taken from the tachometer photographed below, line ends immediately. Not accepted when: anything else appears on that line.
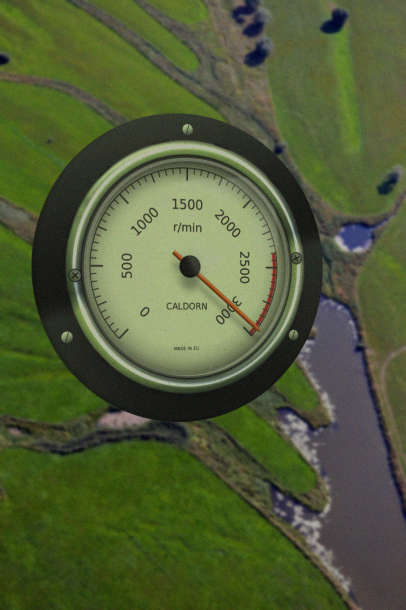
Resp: 2950 rpm
